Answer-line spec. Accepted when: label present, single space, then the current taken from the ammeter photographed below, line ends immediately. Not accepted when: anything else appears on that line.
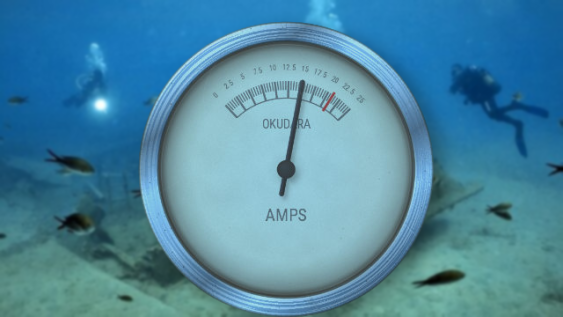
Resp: 15 A
